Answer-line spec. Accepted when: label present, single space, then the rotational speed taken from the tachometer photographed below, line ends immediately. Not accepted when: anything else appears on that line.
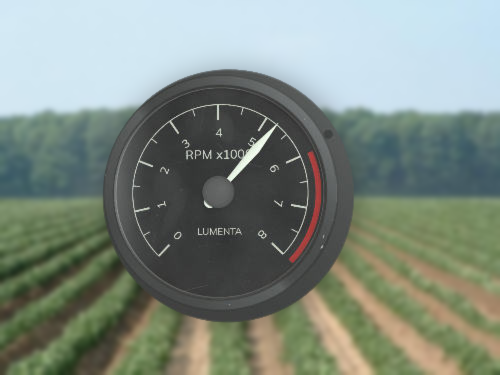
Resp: 5250 rpm
